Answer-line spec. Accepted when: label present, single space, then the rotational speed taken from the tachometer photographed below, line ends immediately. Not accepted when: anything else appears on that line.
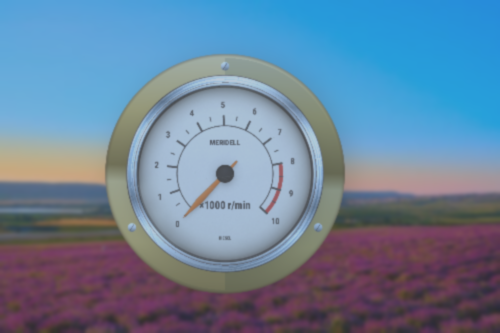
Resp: 0 rpm
